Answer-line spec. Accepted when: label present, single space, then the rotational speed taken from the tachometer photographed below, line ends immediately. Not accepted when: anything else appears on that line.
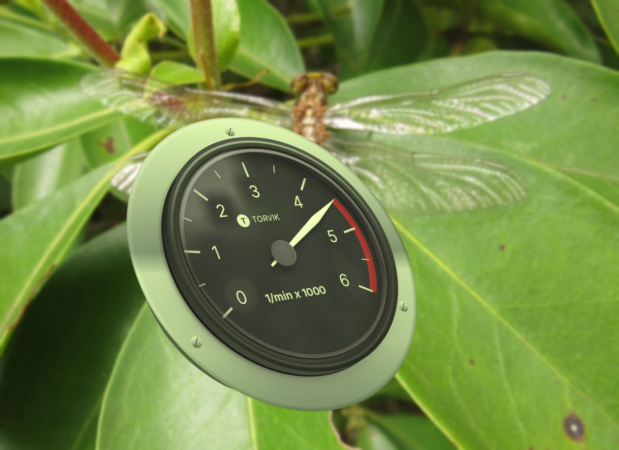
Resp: 4500 rpm
